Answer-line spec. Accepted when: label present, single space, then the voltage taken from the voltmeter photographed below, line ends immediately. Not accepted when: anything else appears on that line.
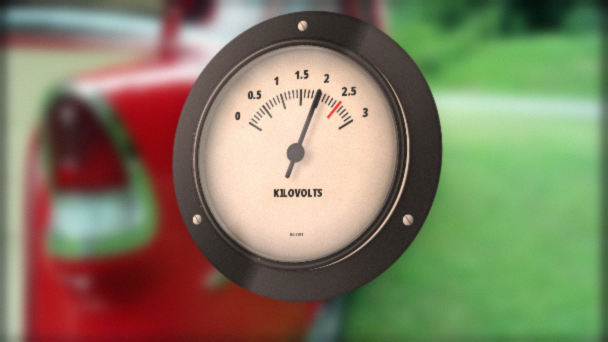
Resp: 2 kV
